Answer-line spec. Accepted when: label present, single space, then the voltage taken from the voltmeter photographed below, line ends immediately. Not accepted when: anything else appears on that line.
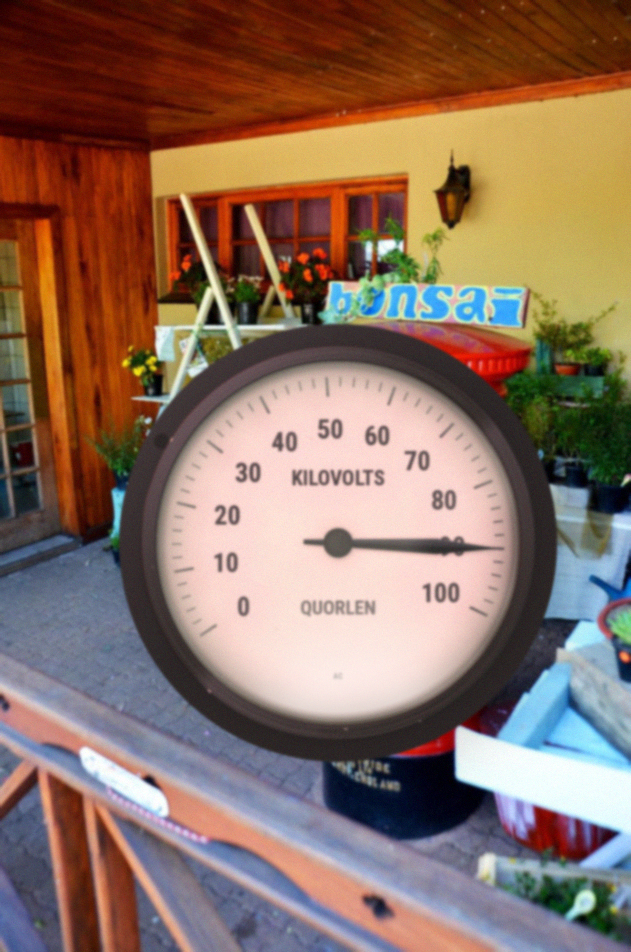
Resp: 90 kV
